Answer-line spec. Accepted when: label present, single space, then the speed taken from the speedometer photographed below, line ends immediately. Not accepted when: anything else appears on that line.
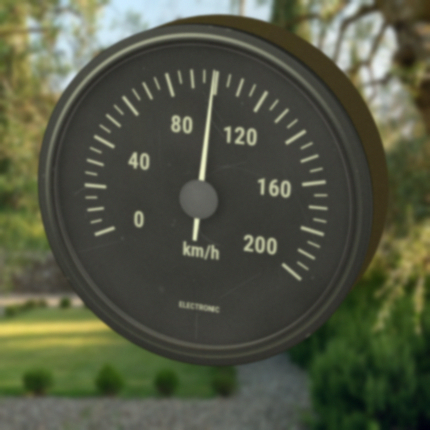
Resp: 100 km/h
